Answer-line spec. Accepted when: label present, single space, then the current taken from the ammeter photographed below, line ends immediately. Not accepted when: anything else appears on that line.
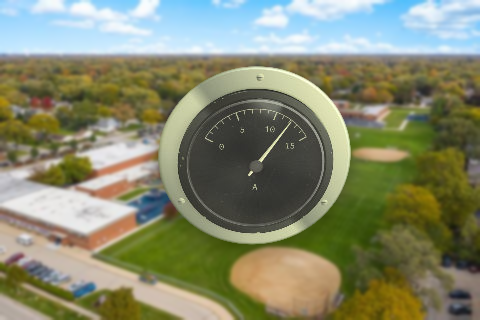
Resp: 12 A
